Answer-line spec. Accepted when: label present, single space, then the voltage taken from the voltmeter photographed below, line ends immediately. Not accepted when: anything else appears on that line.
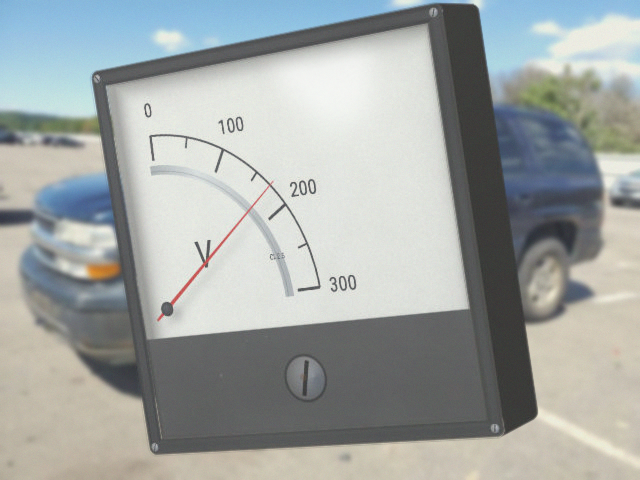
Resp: 175 V
